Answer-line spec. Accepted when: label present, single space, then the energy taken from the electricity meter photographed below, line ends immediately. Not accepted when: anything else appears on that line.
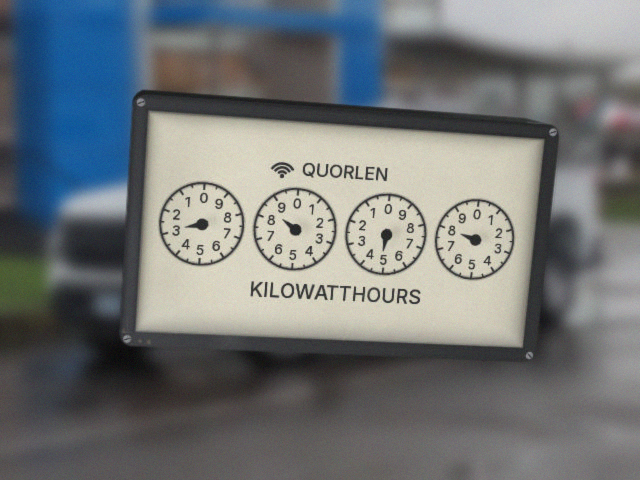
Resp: 2848 kWh
